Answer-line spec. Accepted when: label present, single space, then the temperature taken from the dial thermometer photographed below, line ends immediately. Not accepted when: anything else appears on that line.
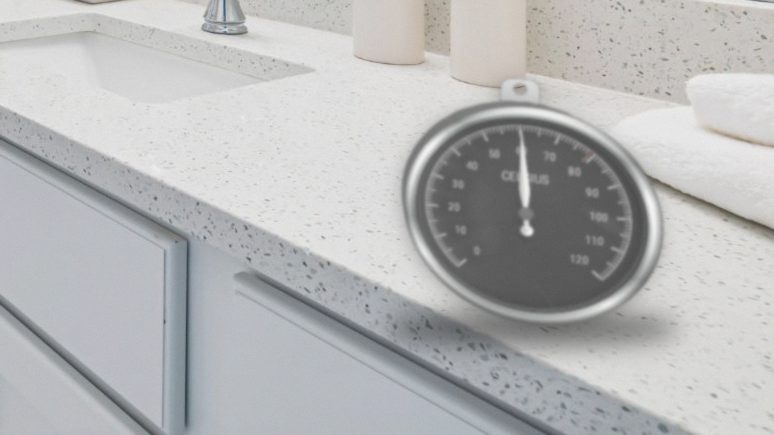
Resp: 60 °C
